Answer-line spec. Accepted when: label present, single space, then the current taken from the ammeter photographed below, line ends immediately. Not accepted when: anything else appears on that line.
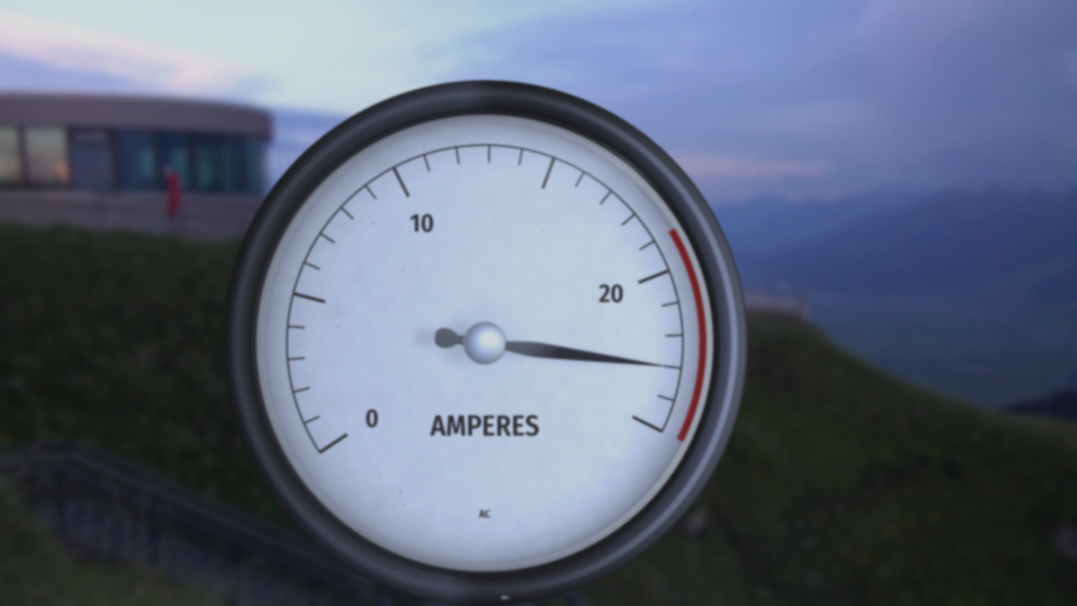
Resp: 23 A
